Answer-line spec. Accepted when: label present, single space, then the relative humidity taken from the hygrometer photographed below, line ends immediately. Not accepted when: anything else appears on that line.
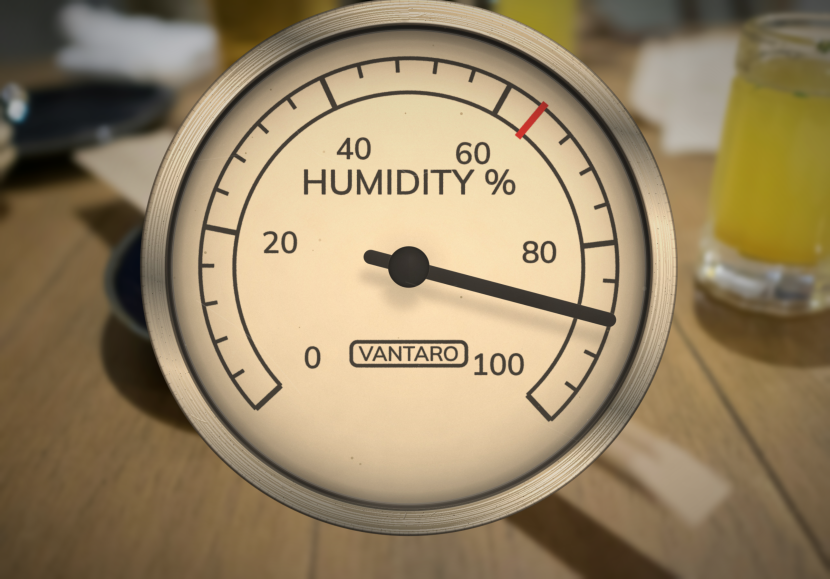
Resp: 88 %
